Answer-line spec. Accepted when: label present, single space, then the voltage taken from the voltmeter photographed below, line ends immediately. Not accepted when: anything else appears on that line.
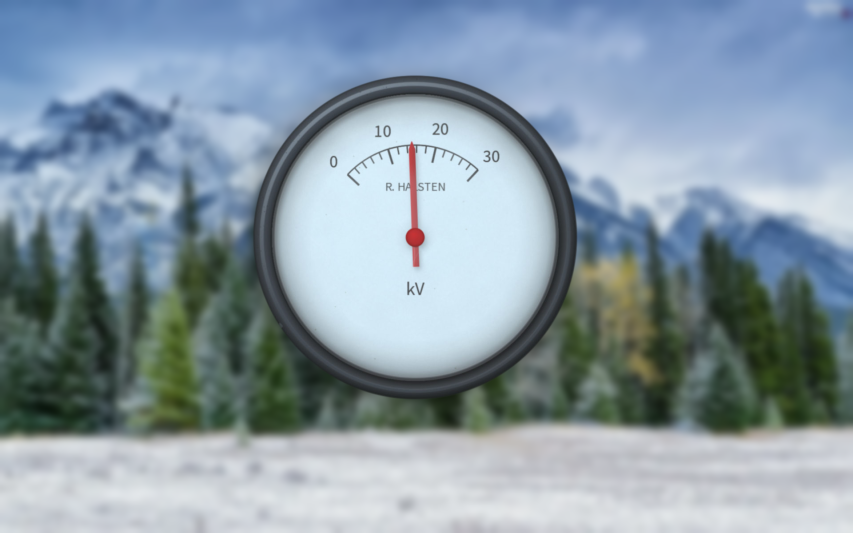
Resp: 15 kV
